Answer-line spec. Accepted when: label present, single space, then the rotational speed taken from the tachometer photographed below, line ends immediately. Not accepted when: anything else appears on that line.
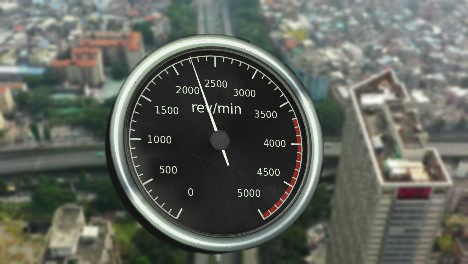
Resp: 2200 rpm
